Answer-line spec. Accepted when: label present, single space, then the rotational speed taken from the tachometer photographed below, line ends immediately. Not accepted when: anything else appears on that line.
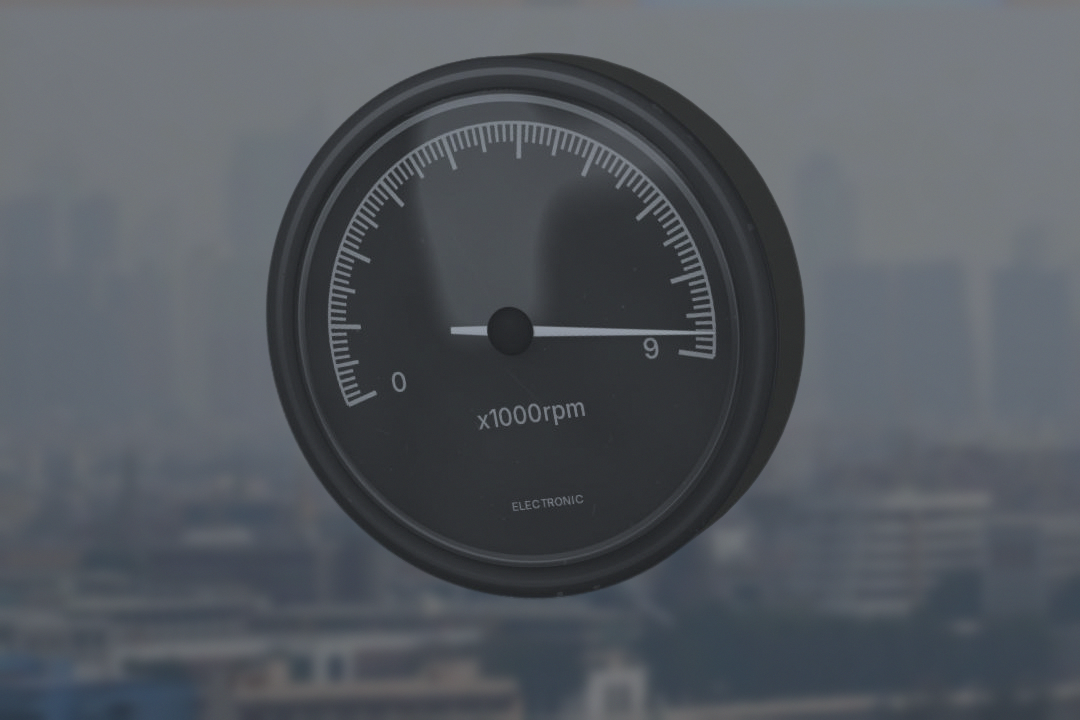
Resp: 8700 rpm
